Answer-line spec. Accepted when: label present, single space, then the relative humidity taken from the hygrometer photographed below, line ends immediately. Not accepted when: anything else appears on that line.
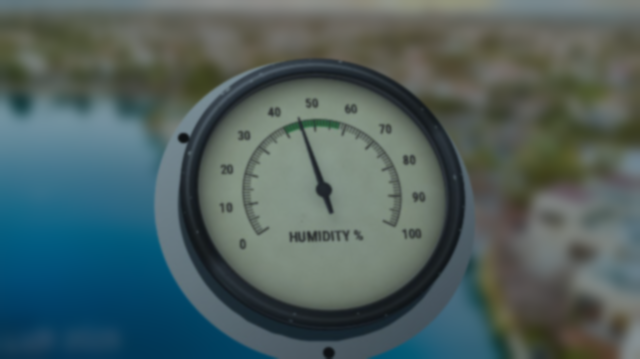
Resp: 45 %
